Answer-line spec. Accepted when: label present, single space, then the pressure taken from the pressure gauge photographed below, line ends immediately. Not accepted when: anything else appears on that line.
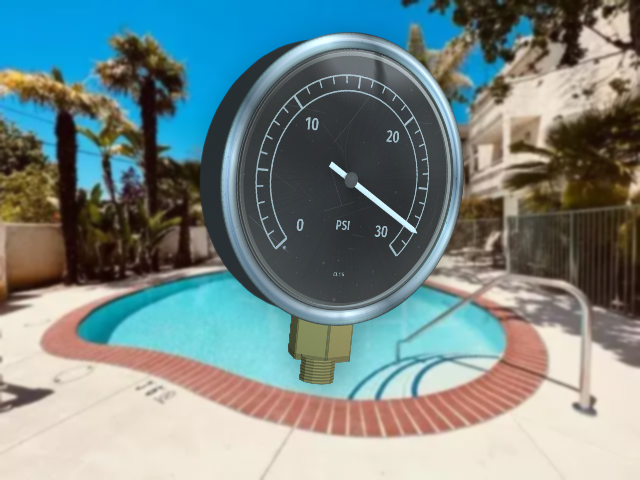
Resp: 28 psi
